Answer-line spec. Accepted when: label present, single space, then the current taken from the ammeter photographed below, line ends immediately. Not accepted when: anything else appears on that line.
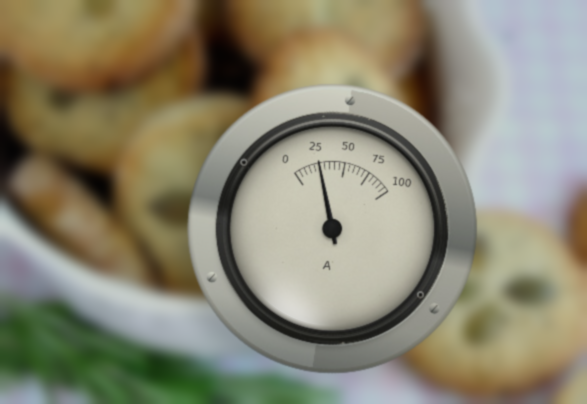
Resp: 25 A
